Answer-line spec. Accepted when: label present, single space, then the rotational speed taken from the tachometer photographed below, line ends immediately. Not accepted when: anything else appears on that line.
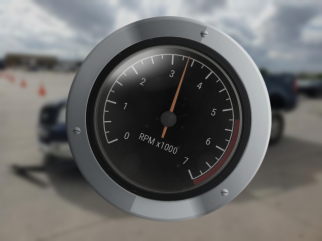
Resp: 3375 rpm
